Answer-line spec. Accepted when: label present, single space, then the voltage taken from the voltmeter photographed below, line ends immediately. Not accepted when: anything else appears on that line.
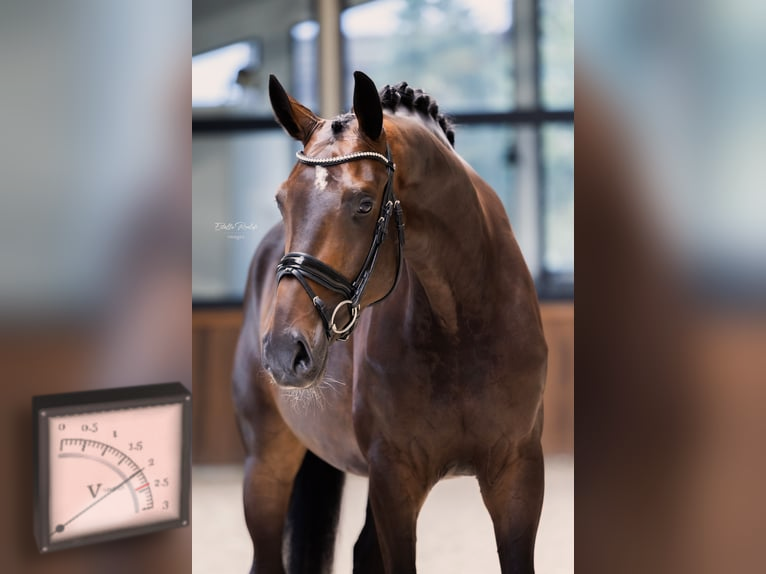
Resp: 2 V
